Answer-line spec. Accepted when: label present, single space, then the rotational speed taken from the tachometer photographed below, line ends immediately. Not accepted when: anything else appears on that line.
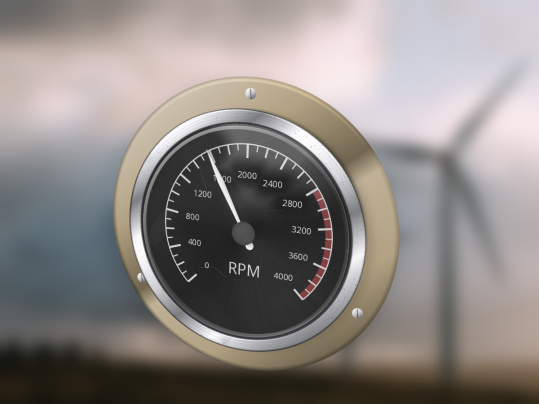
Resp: 1600 rpm
